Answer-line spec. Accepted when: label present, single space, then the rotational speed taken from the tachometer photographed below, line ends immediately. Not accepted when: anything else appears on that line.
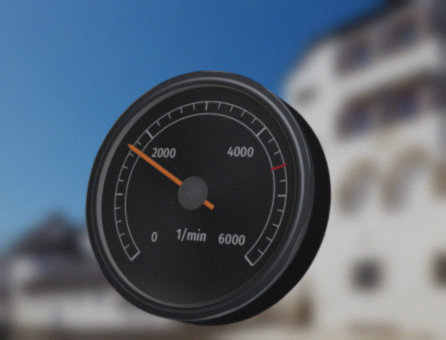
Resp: 1700 rpm
